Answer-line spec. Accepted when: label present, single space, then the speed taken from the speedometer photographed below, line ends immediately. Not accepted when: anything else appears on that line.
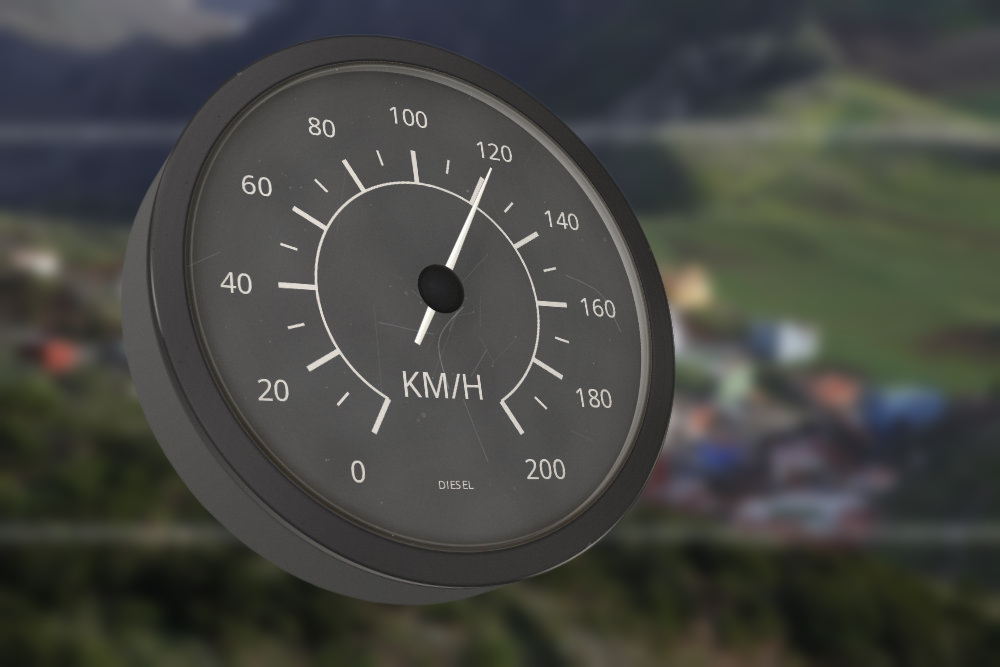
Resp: 120 km/h
